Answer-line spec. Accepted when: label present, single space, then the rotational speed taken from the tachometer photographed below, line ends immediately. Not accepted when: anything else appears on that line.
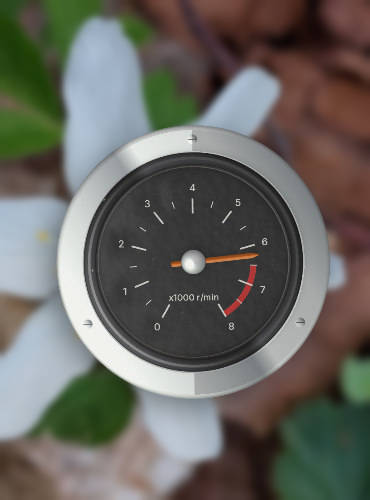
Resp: 6250 rpm
